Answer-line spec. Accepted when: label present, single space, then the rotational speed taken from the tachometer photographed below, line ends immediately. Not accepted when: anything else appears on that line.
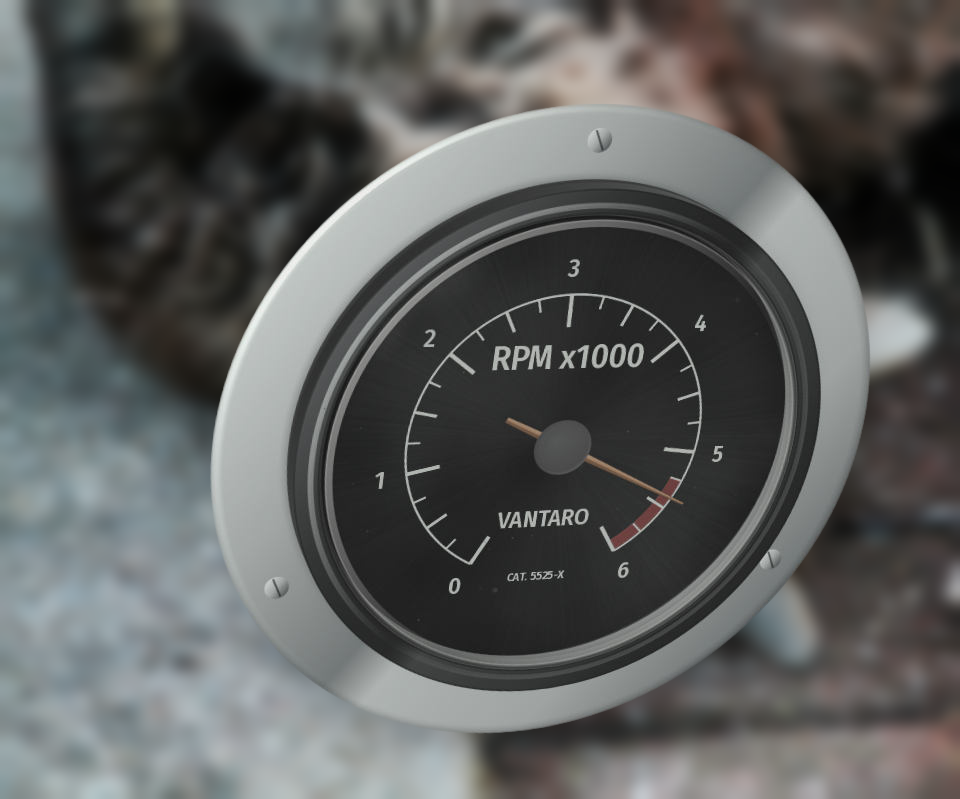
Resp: 5375 rpm
